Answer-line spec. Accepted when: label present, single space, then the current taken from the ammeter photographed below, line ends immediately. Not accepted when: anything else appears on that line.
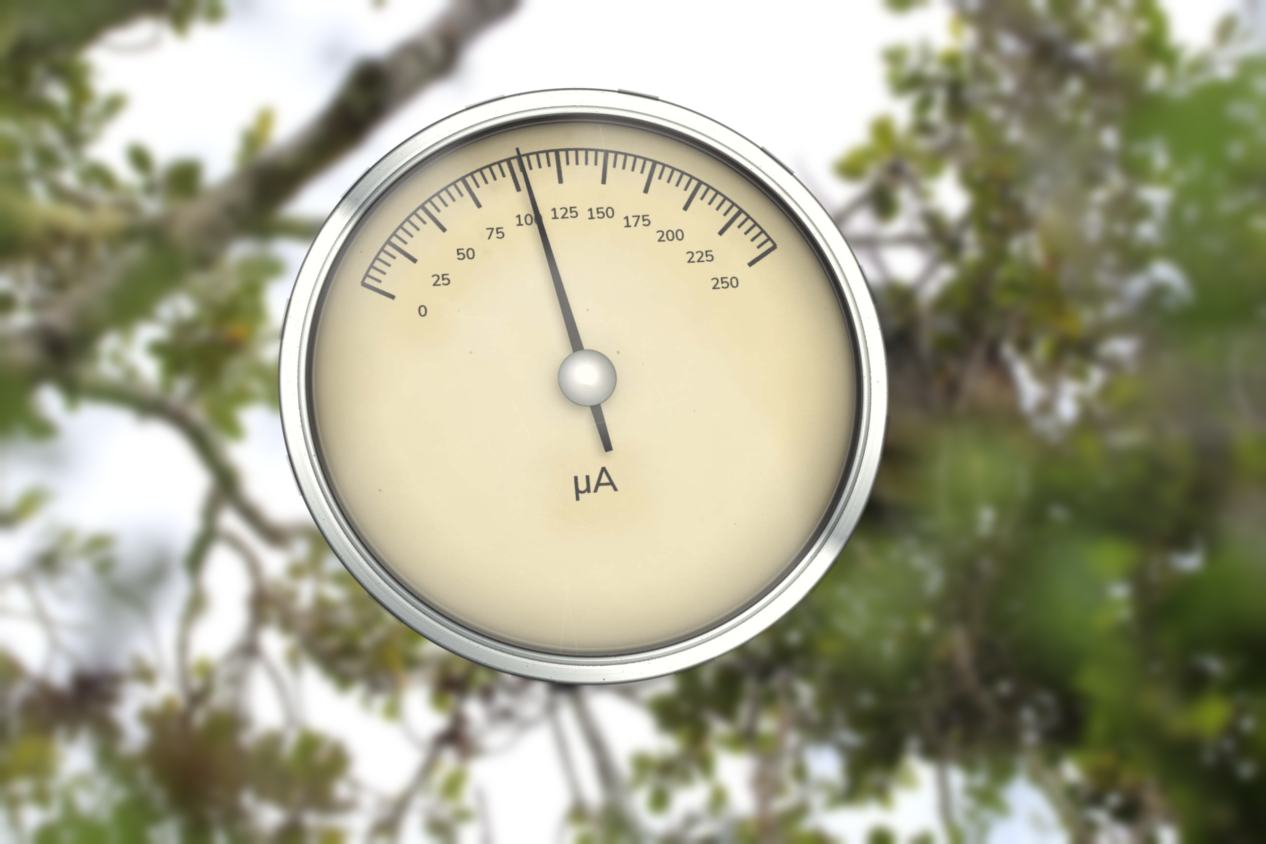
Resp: 105 µA
